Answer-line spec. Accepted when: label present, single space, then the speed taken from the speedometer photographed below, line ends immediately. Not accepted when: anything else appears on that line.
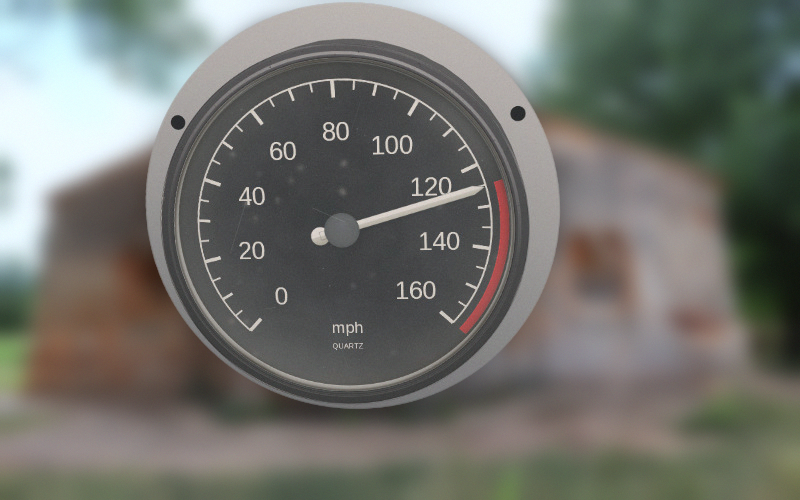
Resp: 125 mph
